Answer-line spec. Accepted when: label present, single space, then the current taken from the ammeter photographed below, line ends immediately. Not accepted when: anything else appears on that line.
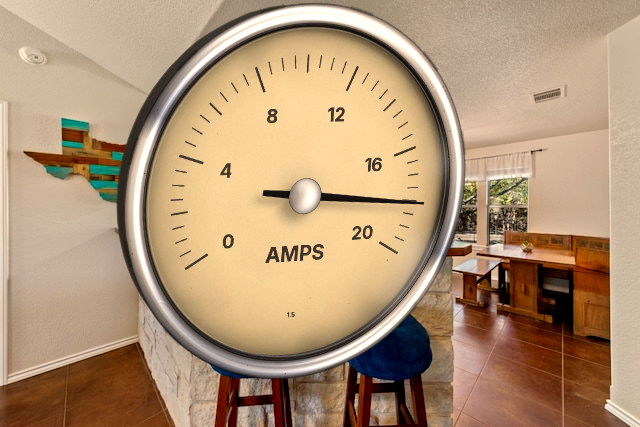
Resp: 18 A
